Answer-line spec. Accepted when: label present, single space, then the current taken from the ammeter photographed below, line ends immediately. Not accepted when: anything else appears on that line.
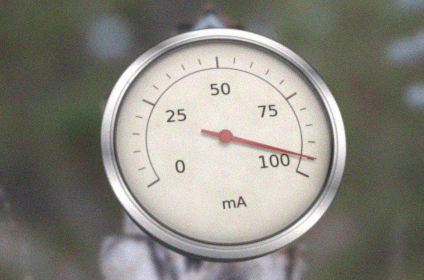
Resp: 95 mA
